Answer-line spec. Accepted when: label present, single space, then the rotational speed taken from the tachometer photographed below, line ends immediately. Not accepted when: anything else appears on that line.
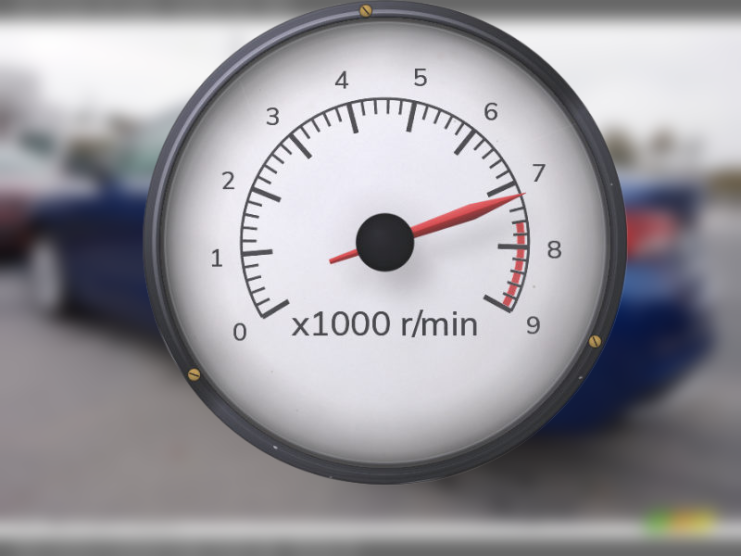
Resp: 7200 rpm
